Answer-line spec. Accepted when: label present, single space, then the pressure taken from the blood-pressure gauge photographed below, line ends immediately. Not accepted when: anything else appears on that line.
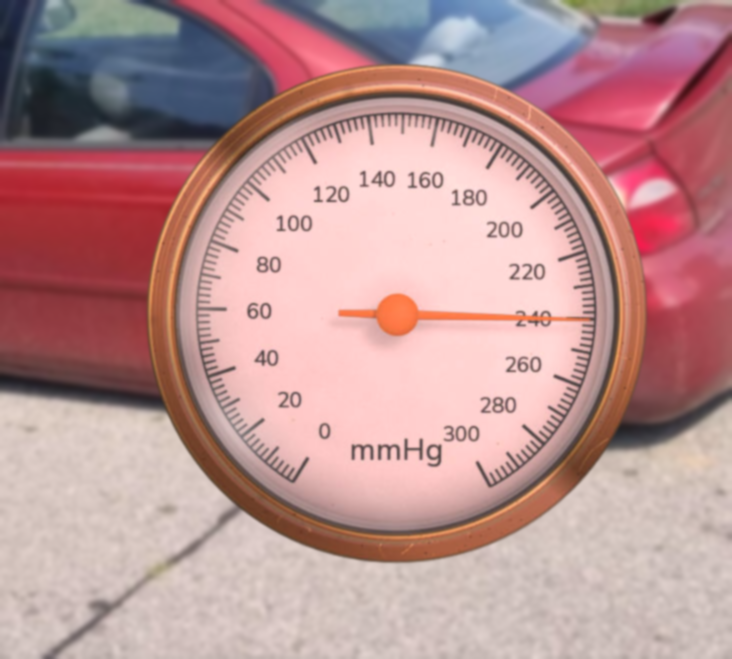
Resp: 240 mmHg
